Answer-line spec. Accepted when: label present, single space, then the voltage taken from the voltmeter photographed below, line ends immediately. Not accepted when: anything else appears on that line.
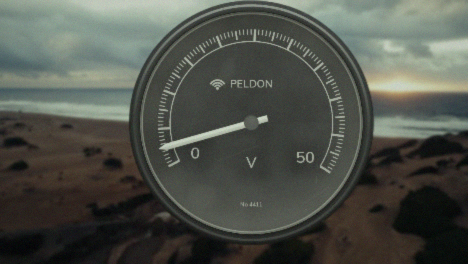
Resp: 2.5 V
